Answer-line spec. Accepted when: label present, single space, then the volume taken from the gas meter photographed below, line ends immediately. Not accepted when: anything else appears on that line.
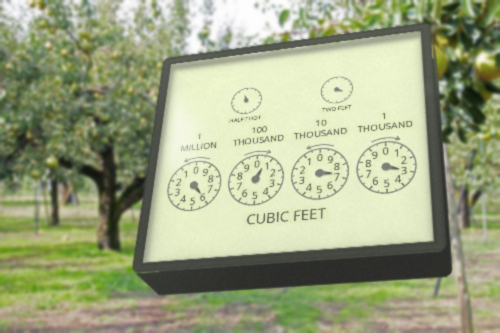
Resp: 607300 ft³
